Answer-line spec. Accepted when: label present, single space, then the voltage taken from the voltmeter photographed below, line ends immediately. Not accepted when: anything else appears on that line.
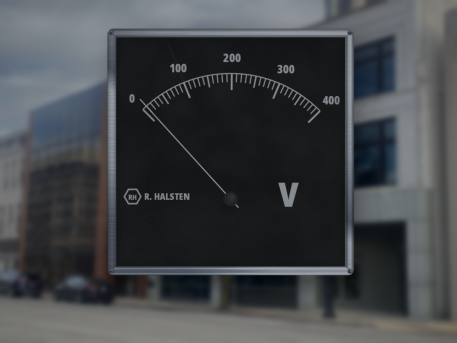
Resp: 10 V
